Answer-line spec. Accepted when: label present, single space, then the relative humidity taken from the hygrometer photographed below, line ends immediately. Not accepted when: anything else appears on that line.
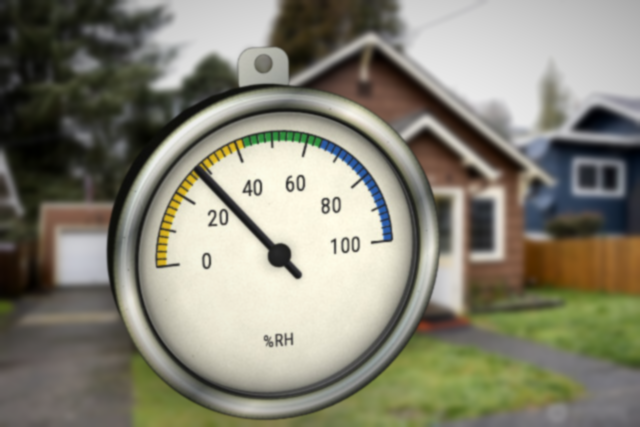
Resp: 28 %
